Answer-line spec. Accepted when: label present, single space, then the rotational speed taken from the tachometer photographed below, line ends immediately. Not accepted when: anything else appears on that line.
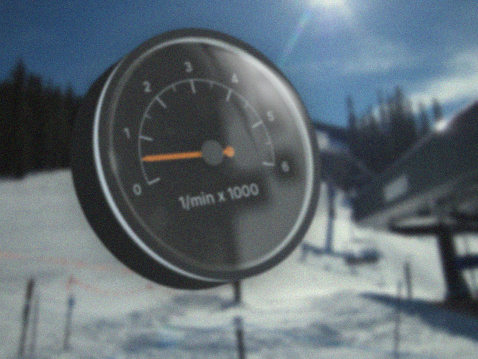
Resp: 500 rpm
